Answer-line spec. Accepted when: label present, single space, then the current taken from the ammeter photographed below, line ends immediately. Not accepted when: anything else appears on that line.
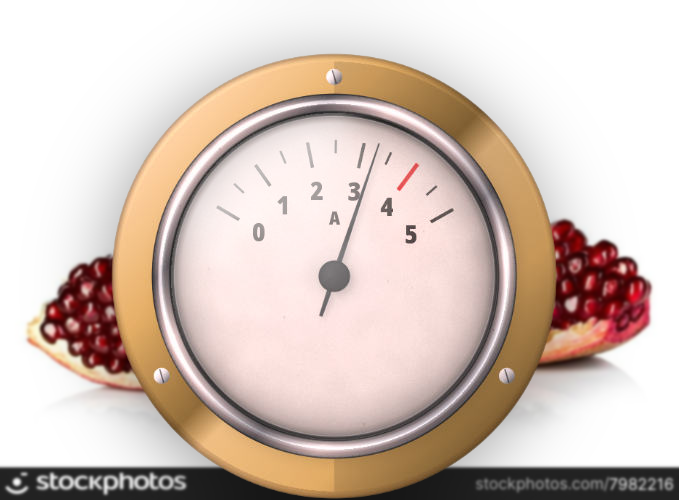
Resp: 3.25 A
